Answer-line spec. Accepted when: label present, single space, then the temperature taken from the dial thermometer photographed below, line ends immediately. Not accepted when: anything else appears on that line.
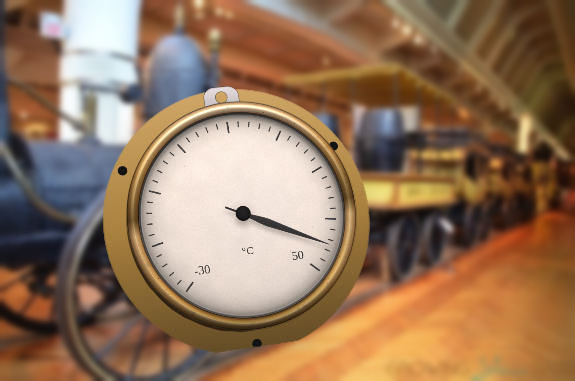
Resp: 45 °C
